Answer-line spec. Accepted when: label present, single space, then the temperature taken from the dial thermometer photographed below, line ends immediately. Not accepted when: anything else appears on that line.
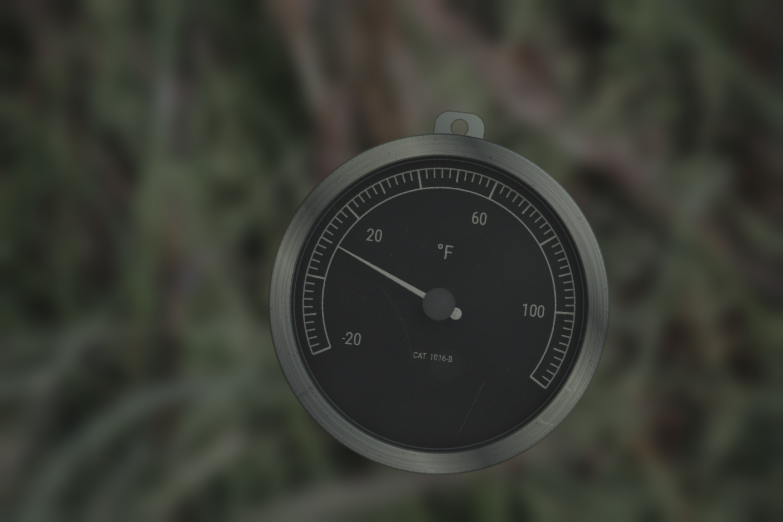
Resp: 10 °F
